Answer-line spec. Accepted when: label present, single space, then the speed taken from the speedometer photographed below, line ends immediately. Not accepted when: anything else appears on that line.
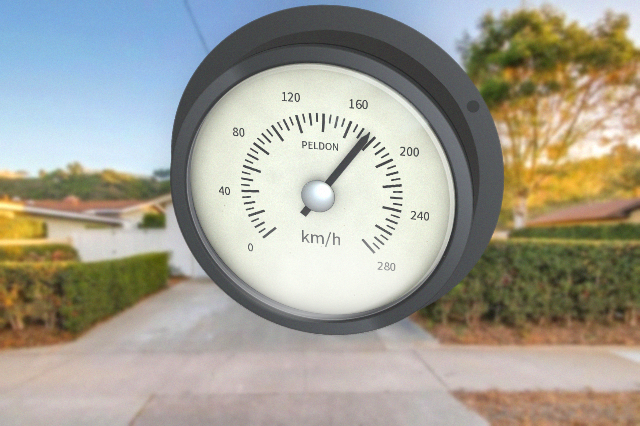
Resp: 175 km/h
